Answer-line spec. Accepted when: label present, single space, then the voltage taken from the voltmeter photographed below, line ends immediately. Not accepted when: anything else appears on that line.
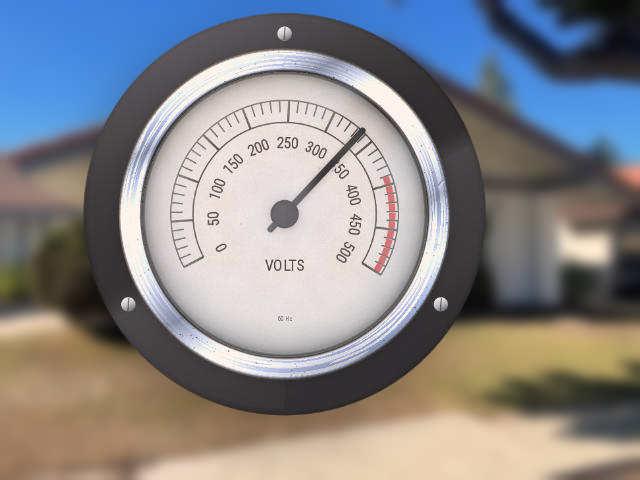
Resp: 335 V
